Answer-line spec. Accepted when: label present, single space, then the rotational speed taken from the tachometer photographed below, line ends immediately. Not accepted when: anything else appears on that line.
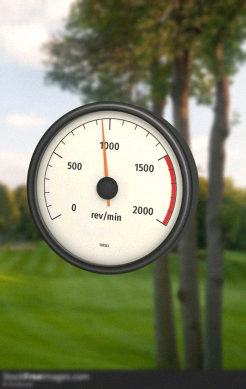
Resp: 950 rpm
